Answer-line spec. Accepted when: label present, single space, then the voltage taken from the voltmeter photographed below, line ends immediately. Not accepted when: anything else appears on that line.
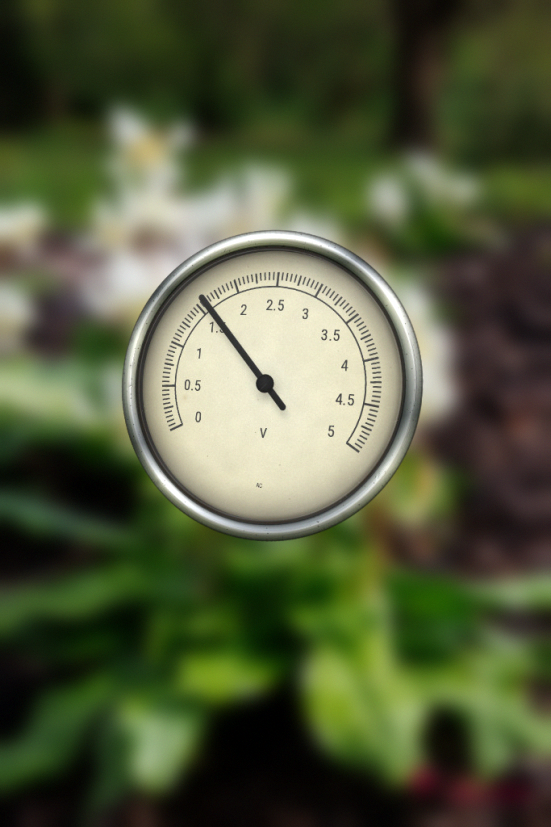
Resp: 1.6 V
